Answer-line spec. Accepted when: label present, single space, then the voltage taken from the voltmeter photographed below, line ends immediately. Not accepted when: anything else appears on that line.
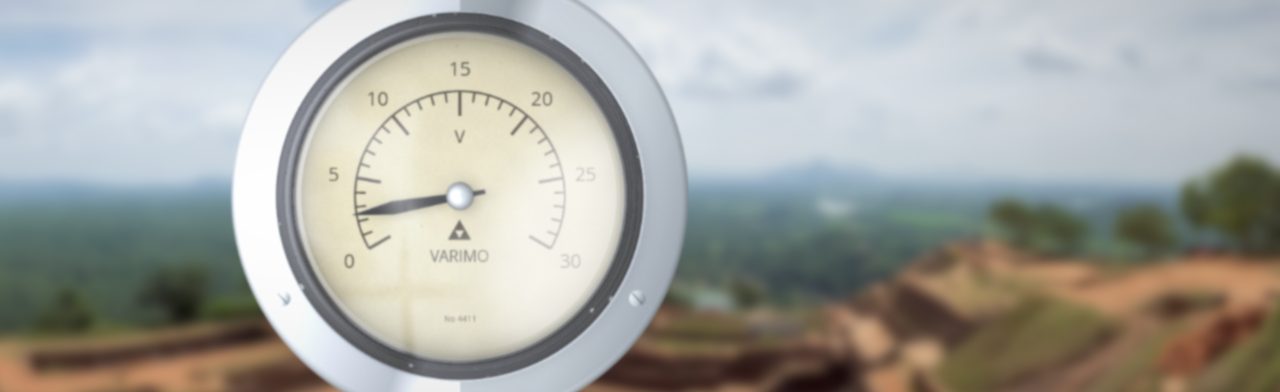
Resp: 2.5 V
